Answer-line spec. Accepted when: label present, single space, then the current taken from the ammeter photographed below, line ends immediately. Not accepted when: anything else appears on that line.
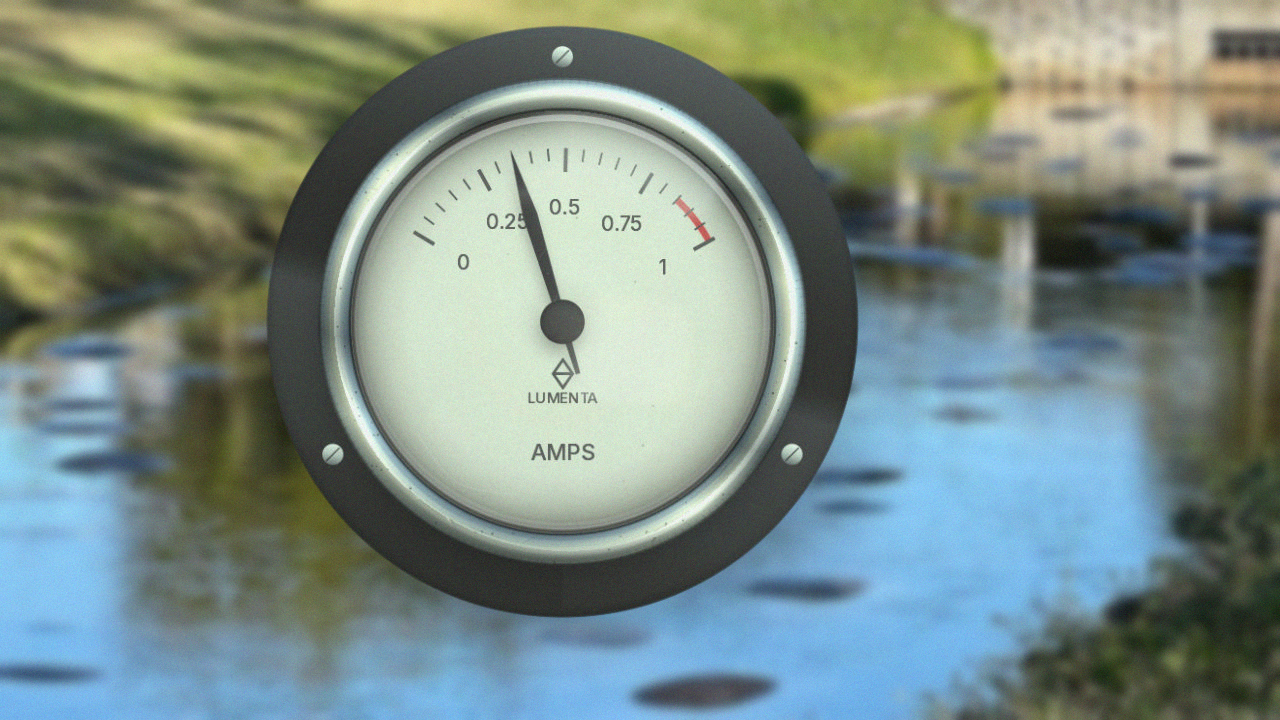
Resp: 0.35 A
